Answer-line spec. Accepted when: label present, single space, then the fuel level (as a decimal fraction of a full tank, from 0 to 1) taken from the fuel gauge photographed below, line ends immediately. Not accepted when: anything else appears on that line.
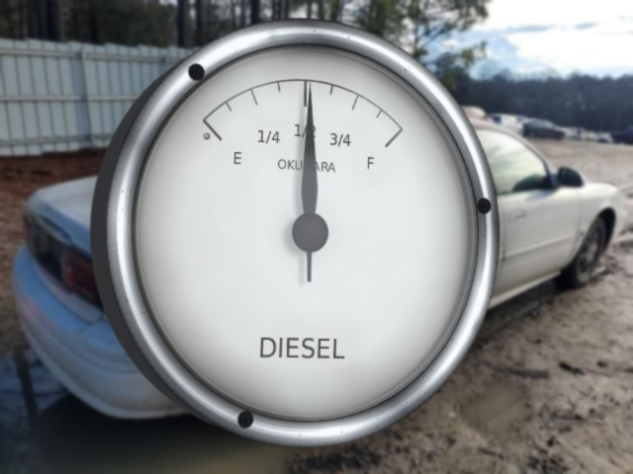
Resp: 0.5
